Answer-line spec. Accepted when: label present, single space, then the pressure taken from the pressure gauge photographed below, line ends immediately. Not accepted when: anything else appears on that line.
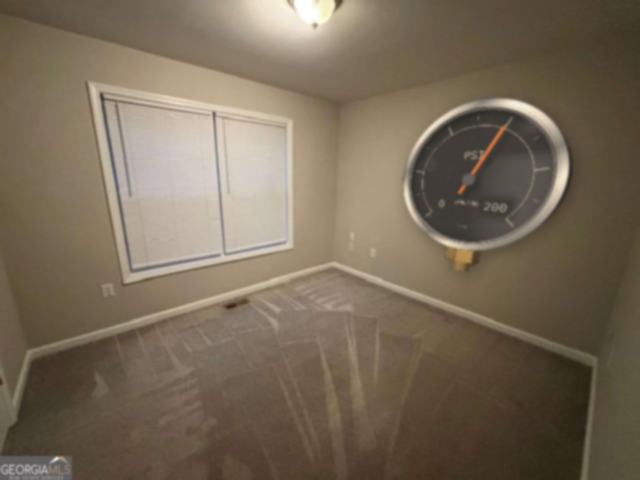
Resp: 120 psi
